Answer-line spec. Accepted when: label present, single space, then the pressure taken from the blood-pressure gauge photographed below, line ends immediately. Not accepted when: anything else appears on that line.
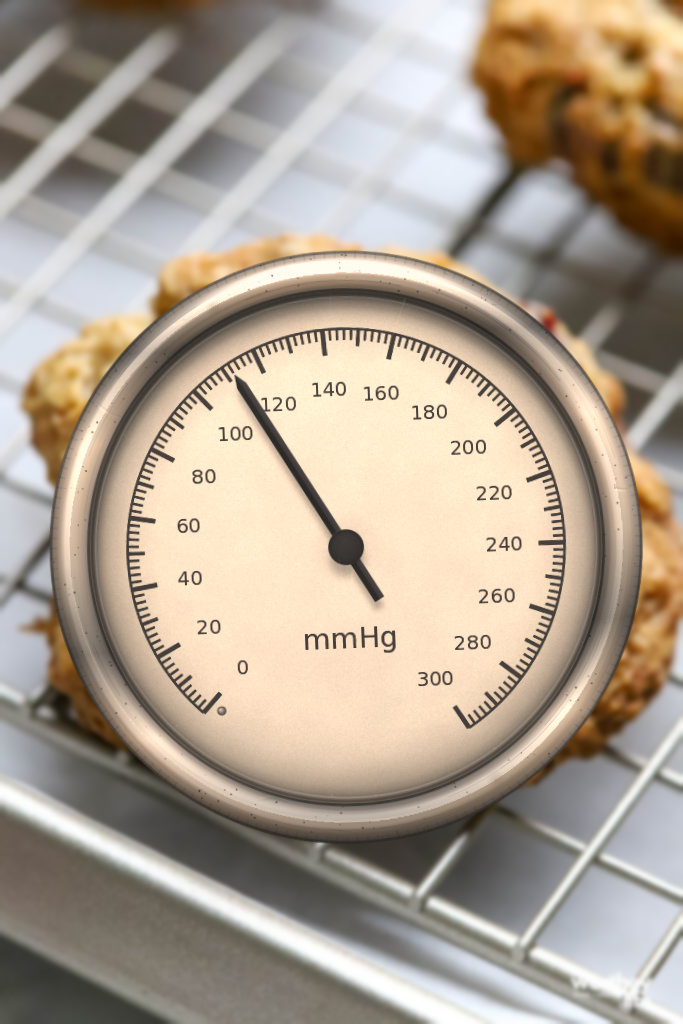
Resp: 112 mmHg
